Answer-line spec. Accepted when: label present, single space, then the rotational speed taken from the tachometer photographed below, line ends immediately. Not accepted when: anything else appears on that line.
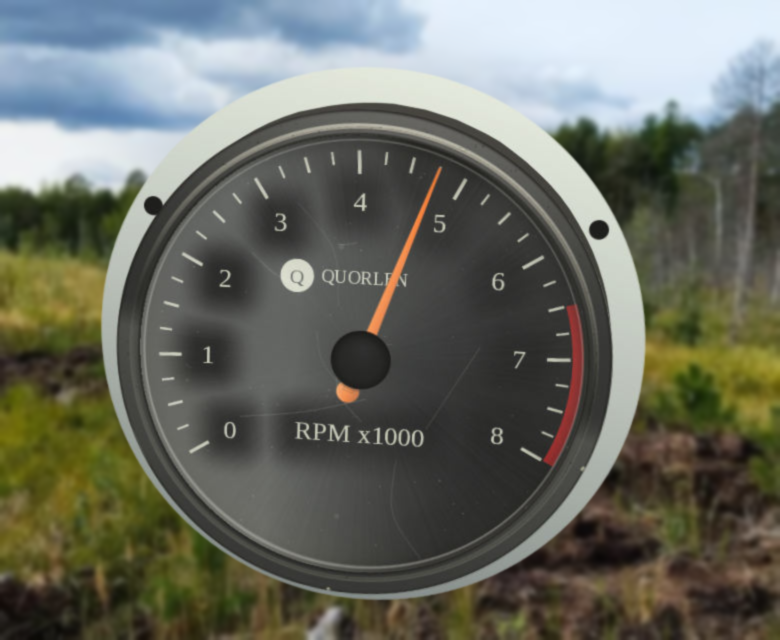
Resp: 4750 rpm
